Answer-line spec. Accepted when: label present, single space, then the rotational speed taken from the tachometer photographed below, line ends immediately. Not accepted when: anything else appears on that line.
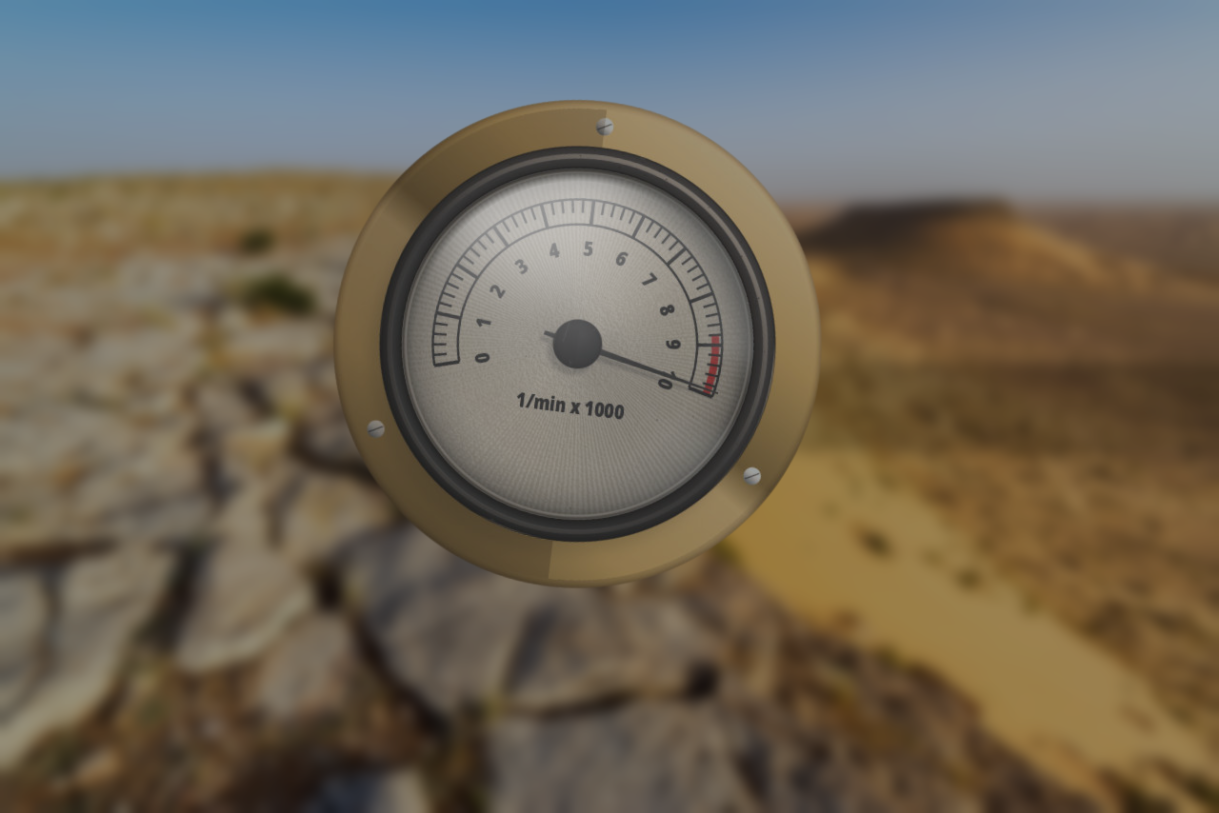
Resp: 9900 rpm
